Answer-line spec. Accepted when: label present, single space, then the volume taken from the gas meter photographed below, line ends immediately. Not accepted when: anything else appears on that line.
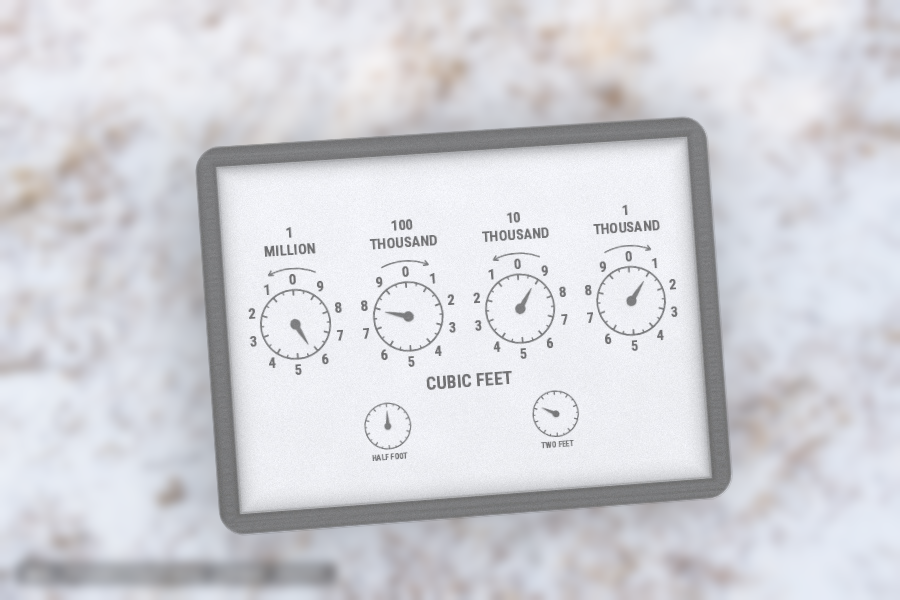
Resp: 579100 ft³
